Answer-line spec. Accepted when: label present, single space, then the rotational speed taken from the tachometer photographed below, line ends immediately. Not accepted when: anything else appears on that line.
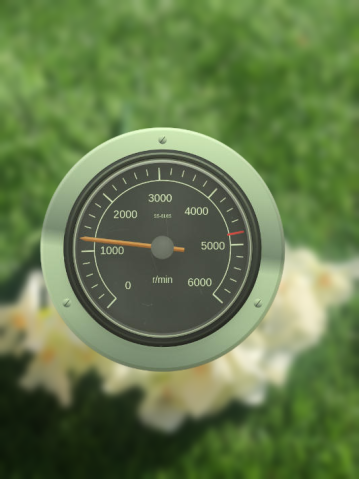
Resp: 1200 rpm
